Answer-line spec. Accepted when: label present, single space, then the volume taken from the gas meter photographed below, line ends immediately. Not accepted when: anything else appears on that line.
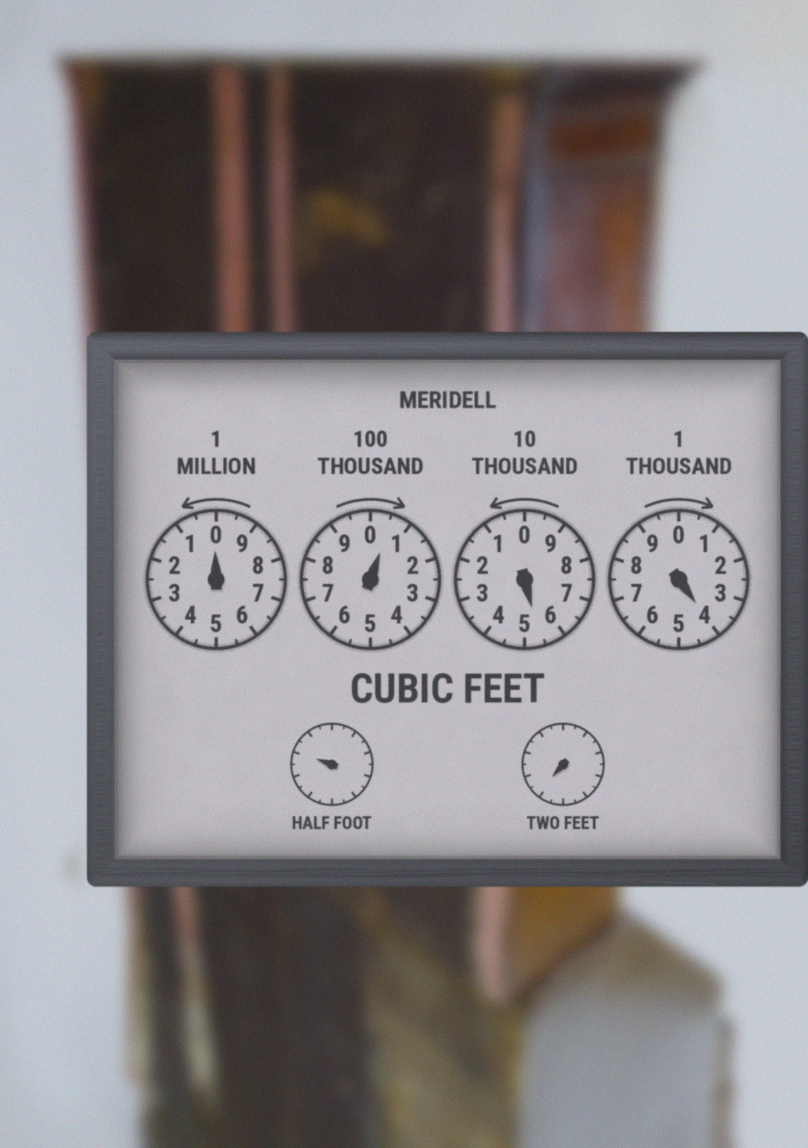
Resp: 5400 ft³
